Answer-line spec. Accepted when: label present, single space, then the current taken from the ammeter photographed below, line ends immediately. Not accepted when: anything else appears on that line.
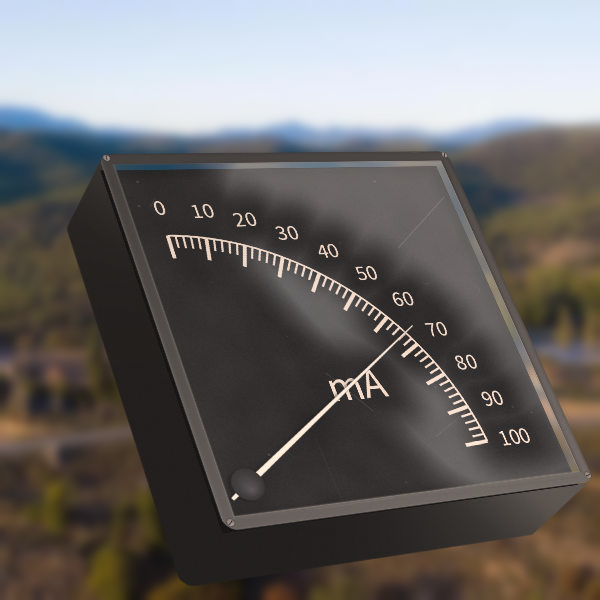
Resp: 66 mA
